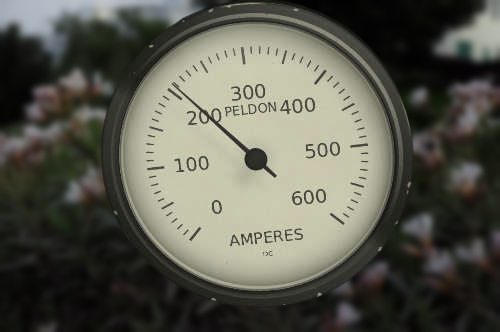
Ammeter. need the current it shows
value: 210 A
